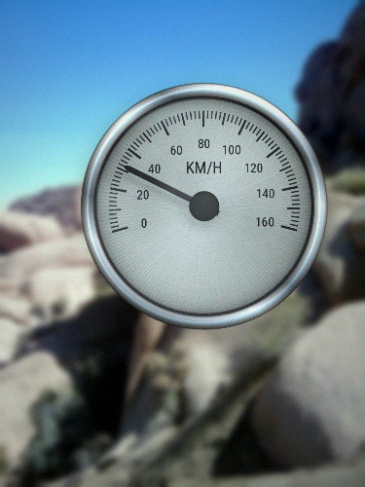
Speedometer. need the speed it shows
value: 32 km/h
